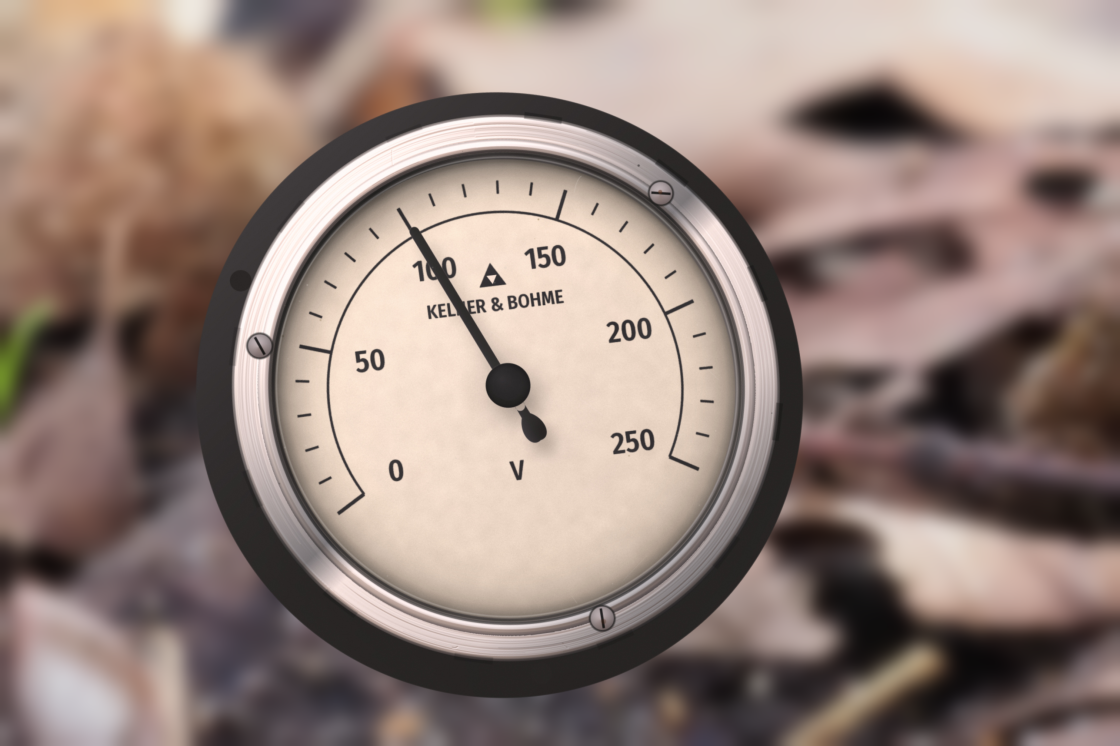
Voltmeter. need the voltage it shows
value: 100 V
